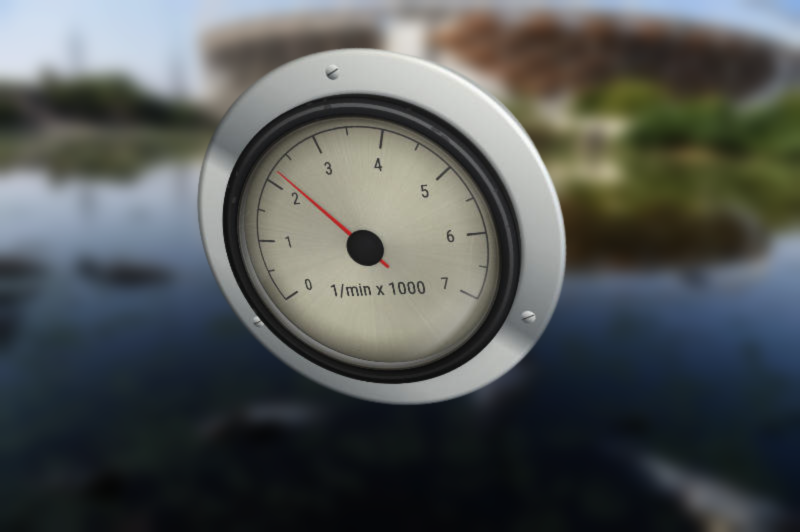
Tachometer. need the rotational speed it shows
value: 2250 rpm
